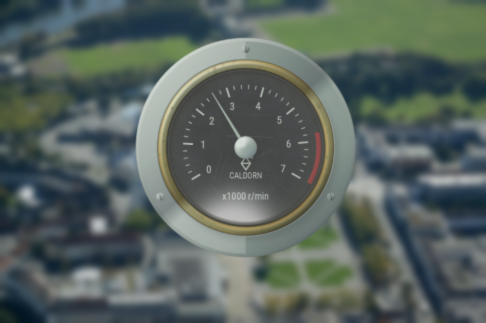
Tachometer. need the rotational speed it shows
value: 2600 rpm
